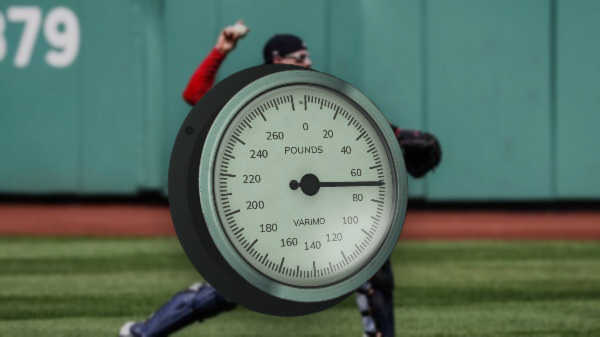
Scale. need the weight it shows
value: 70 lb
